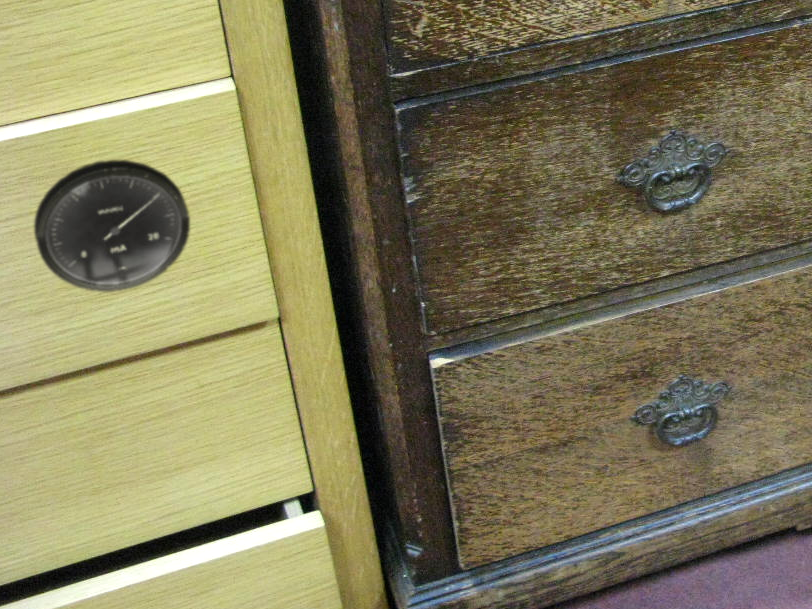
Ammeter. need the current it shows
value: 15 mA
